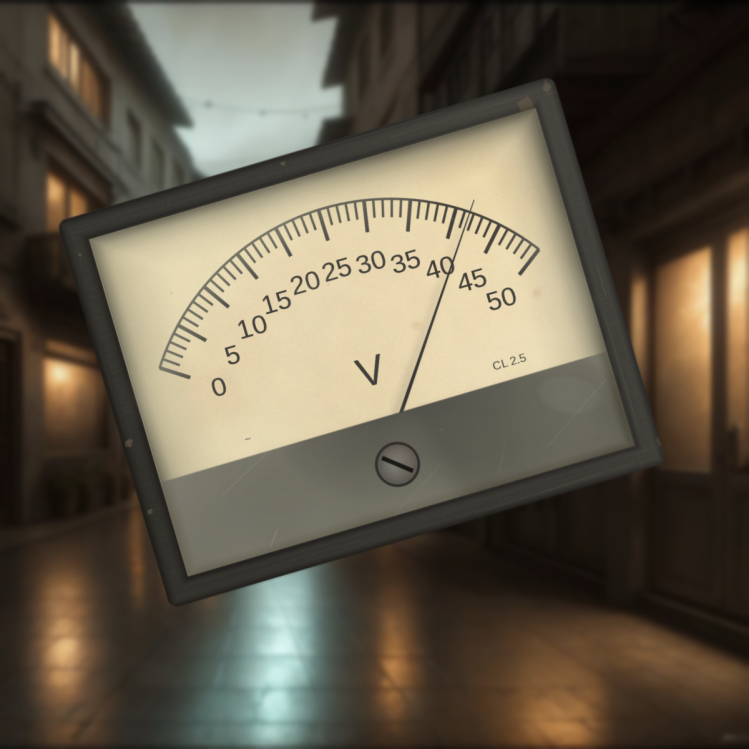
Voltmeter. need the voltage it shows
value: 41.5 V
